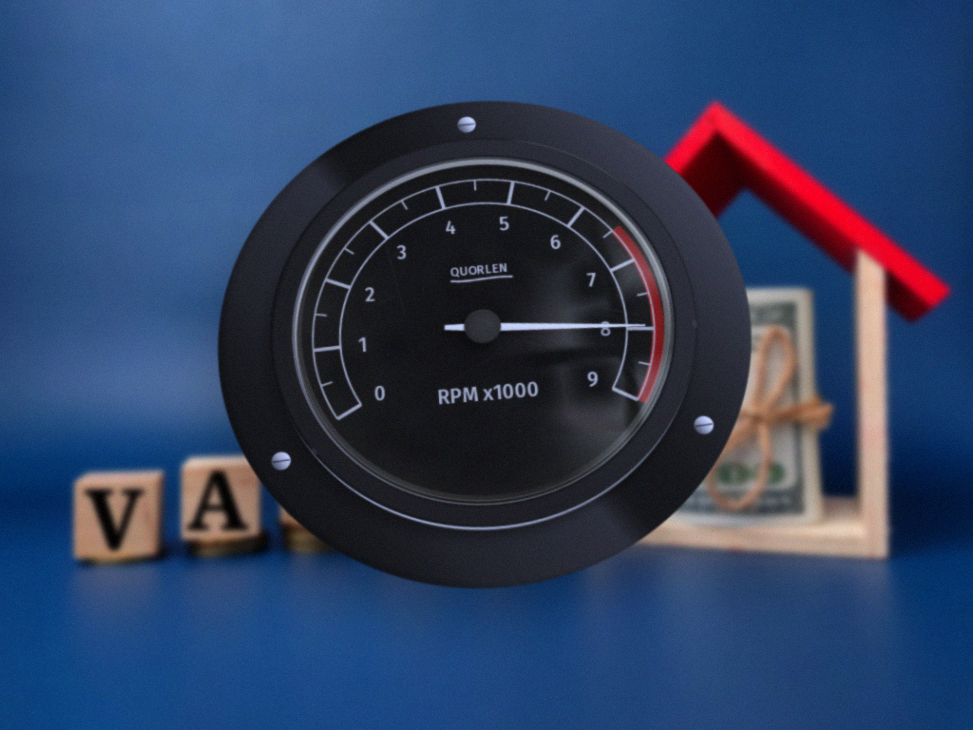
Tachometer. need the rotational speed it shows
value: 8000 rpm
